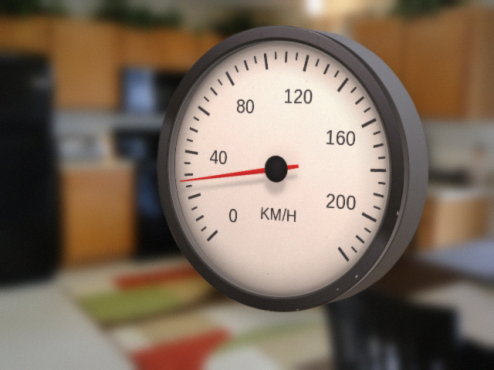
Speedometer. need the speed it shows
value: 27.5 km/h
